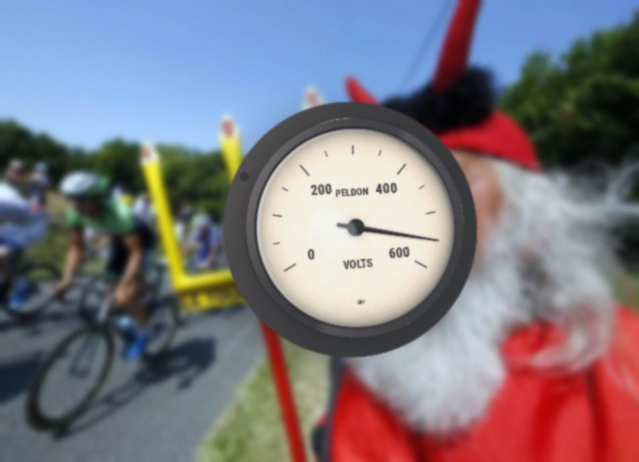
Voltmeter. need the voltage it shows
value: 550 V
